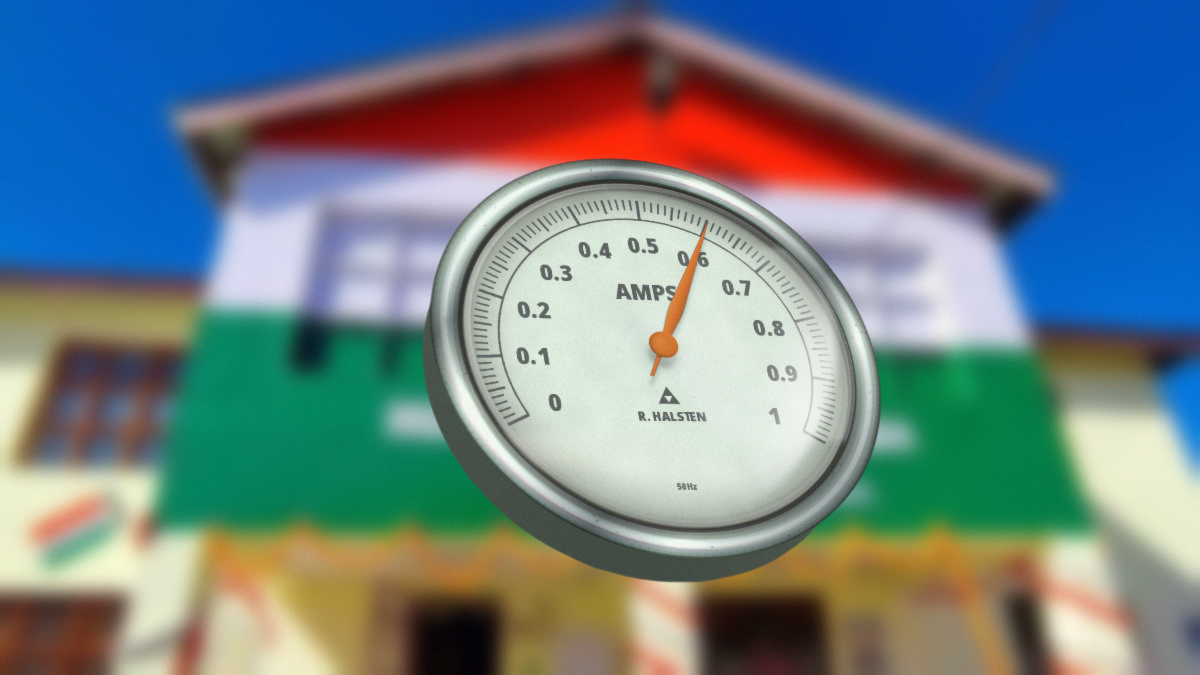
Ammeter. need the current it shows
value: 0.6 A
